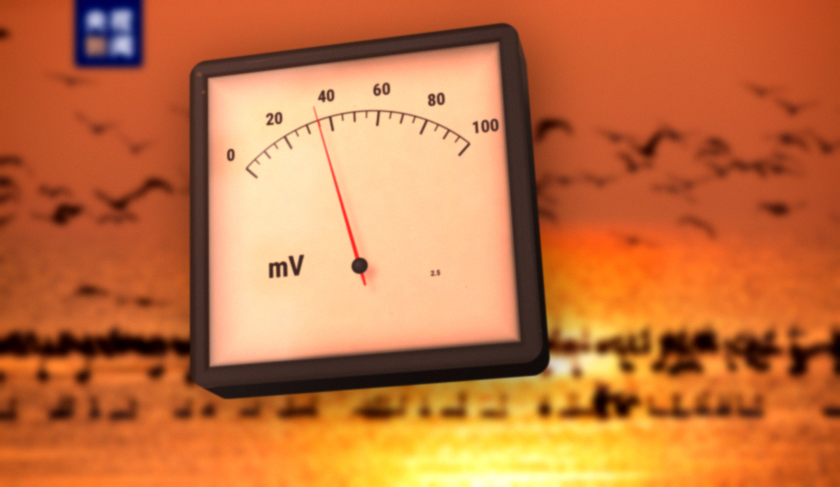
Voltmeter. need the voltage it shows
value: 35 mV
